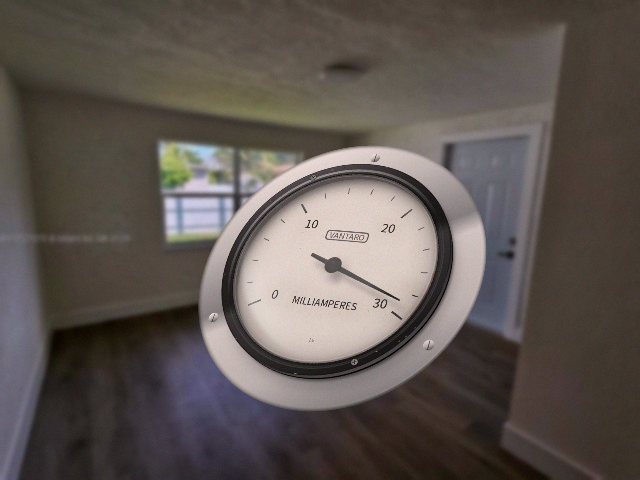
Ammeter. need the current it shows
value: 29 mA
